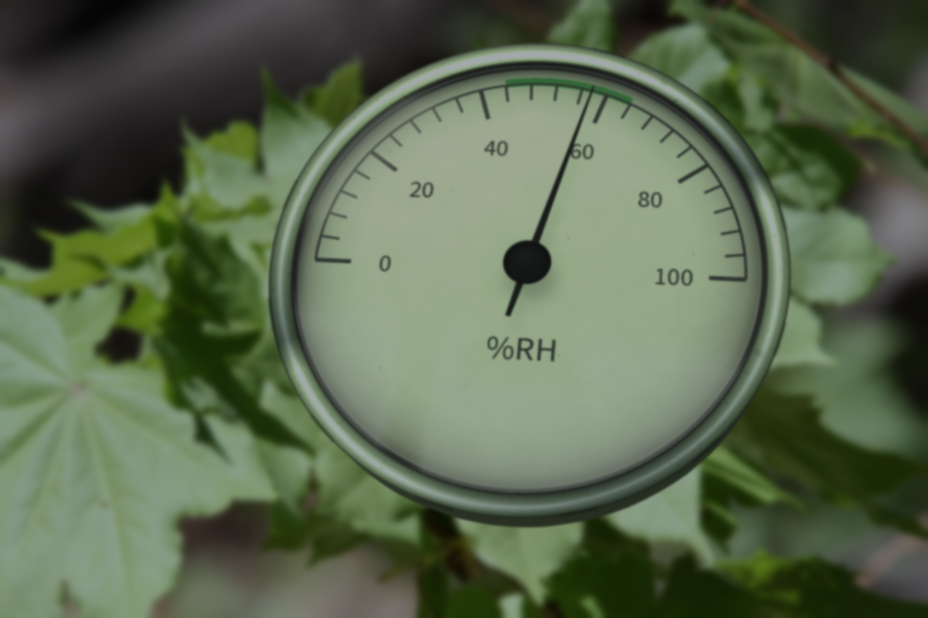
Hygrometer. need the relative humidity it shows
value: 58 %
